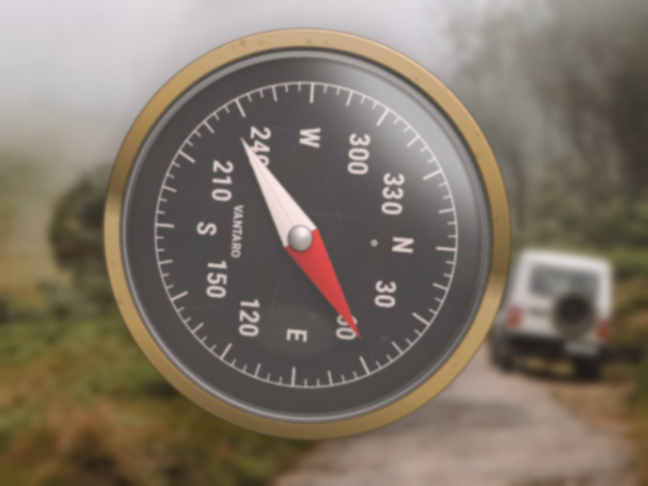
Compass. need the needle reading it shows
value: 55 °
